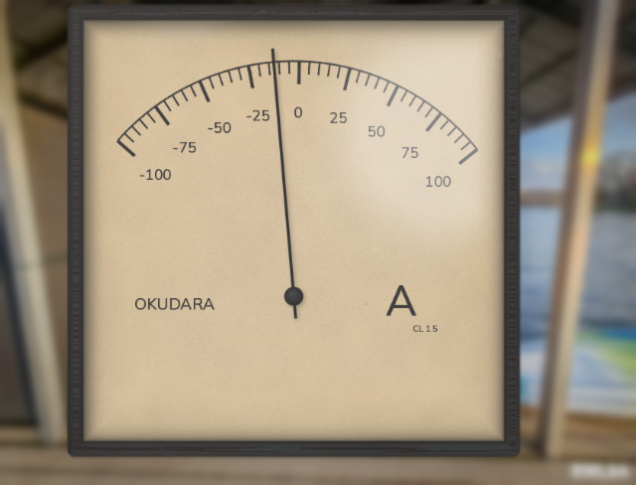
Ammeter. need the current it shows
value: -12.5 A
